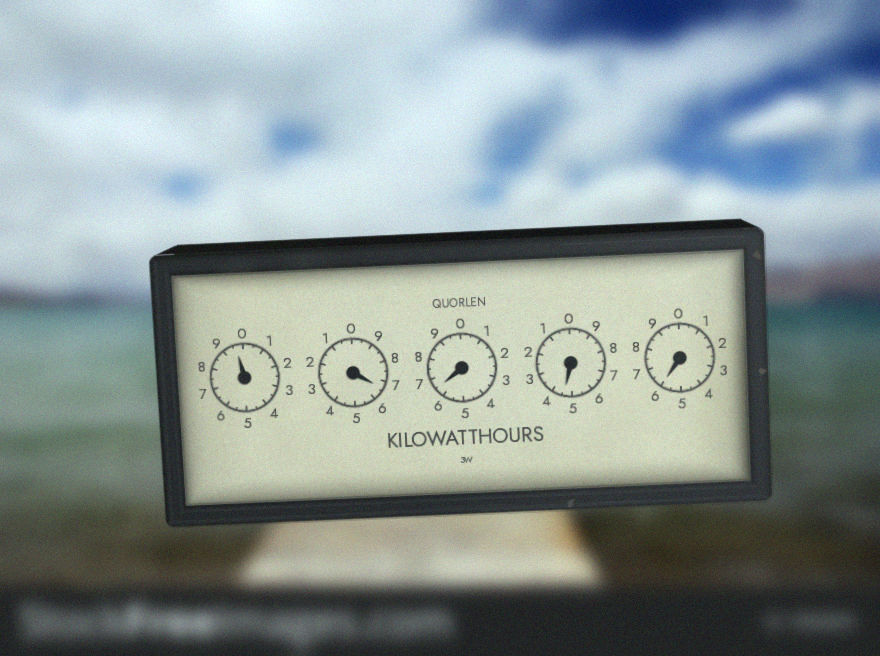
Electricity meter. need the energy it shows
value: 96646 kWh
